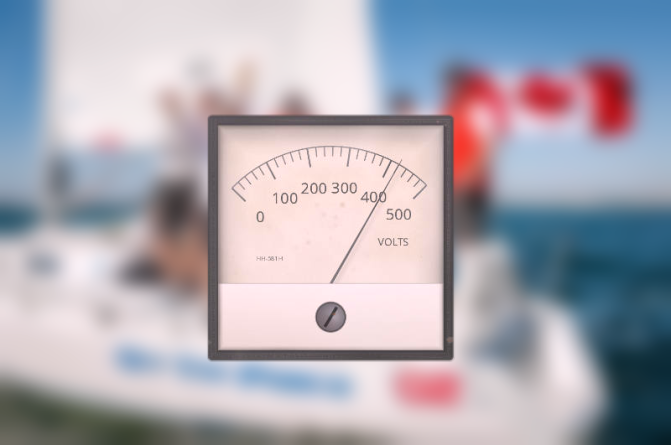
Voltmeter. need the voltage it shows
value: 420 V
